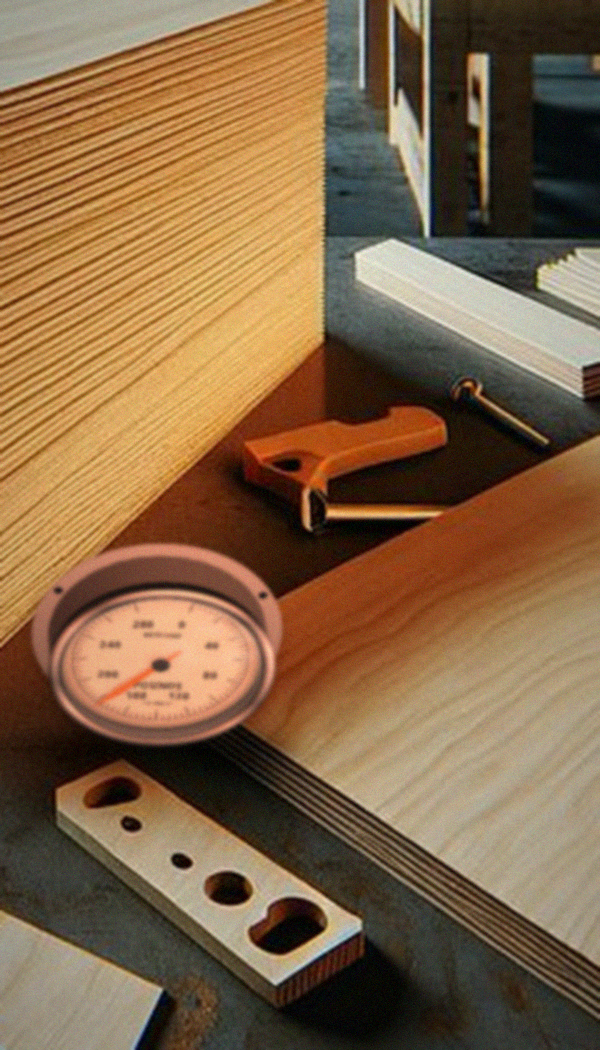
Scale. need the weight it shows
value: 180 lb
